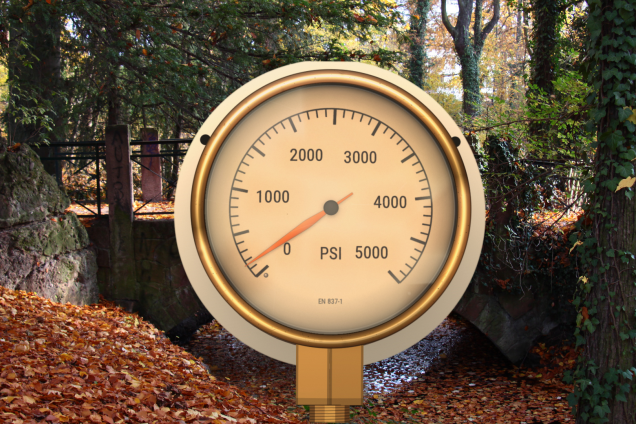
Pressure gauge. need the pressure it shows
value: 150 psi
